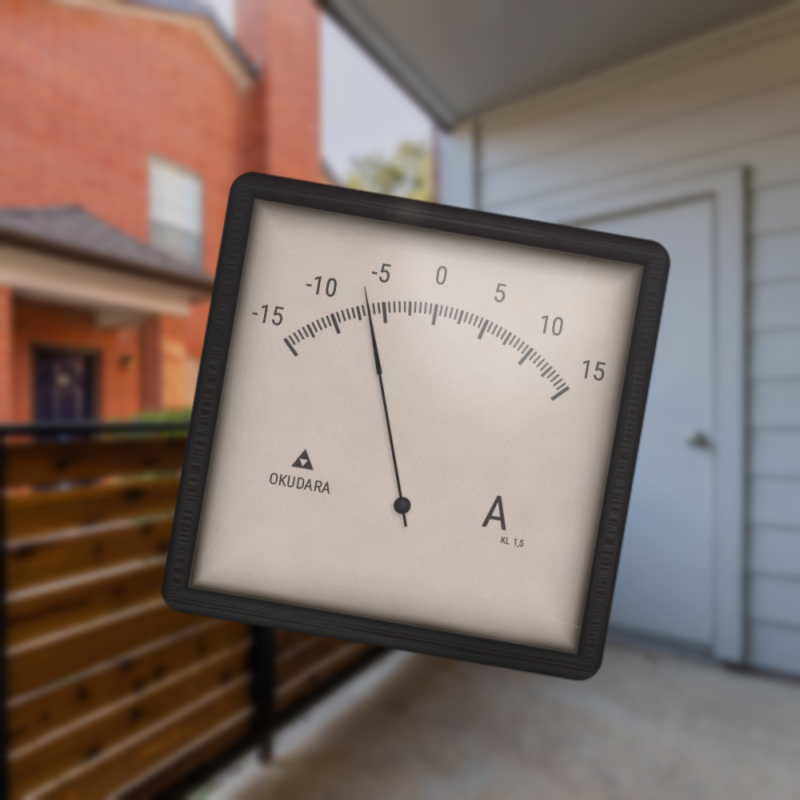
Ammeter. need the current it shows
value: -6.5 A
